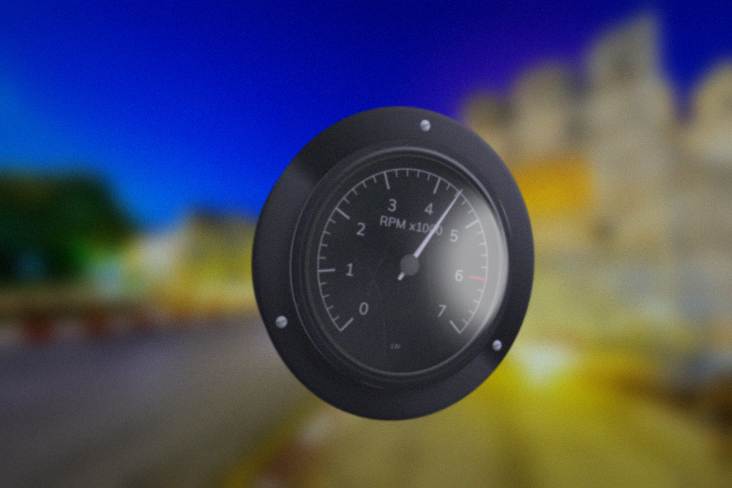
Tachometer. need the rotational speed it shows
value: 4400 rpm
